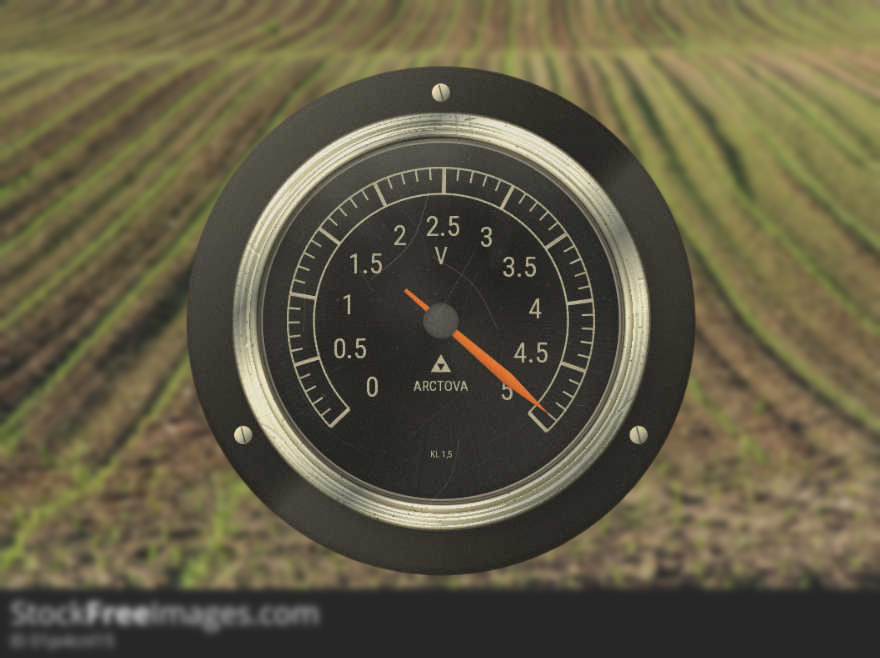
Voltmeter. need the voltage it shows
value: 4.9 V
